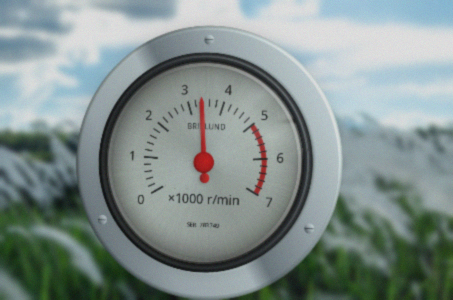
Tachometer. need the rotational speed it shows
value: 3400 rpm
